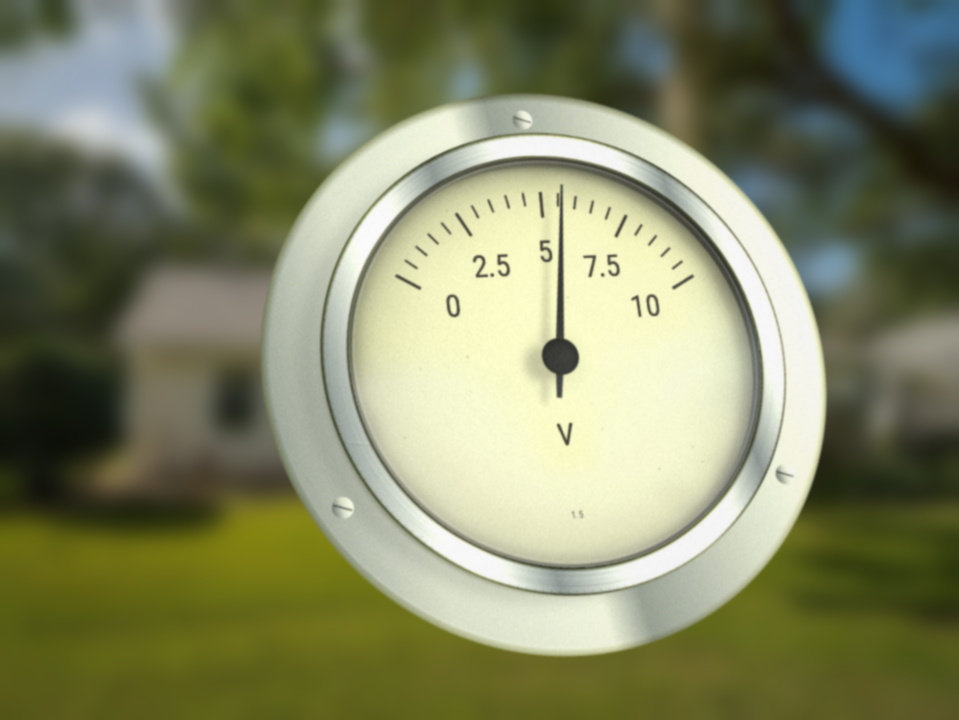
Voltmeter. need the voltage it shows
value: 5.5 V
